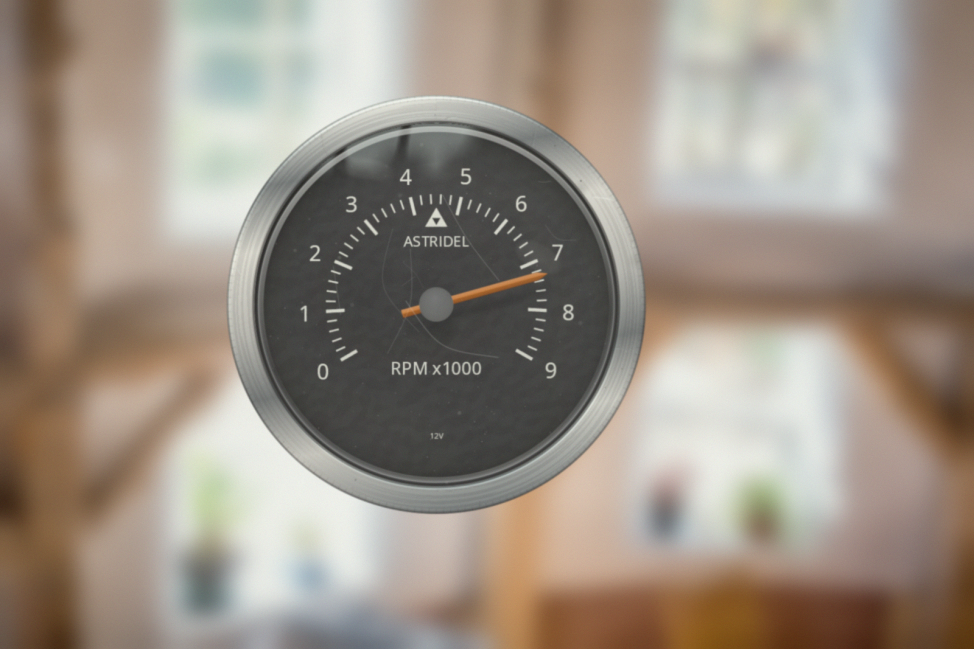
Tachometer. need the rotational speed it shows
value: 7300 rpm
